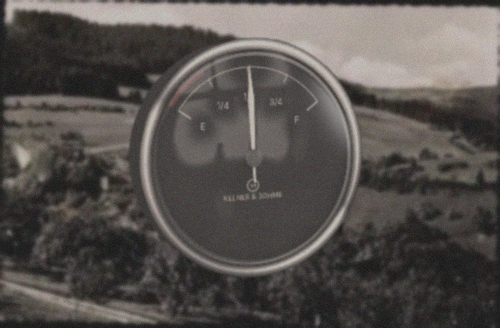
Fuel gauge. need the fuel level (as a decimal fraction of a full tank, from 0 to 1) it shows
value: 0.5
